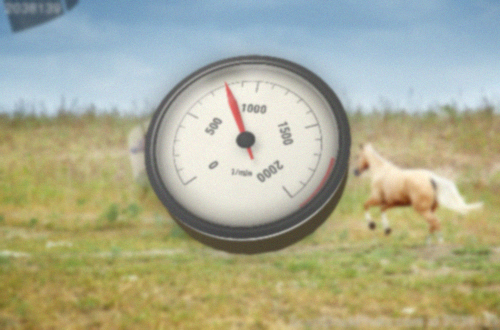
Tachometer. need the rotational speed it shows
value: 800 rpm
